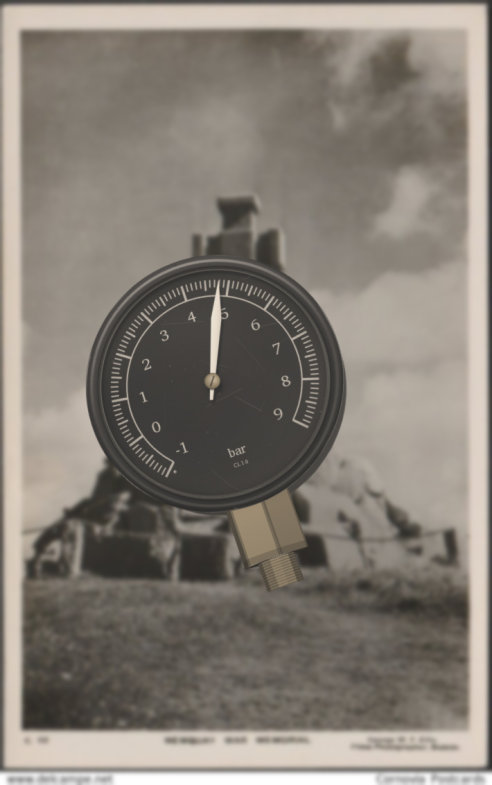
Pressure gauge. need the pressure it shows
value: 4.8 bar
